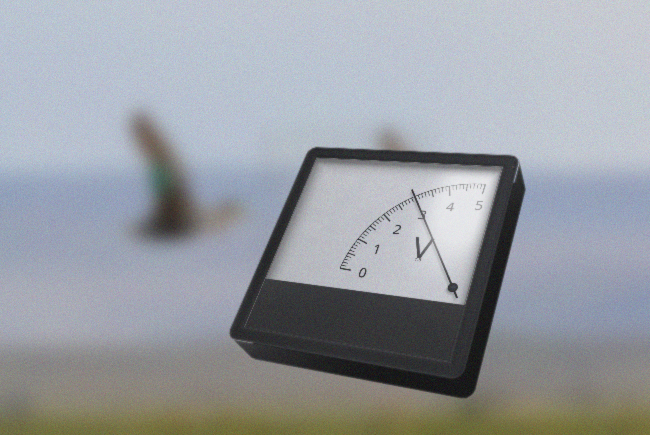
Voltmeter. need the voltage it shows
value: 3 V
